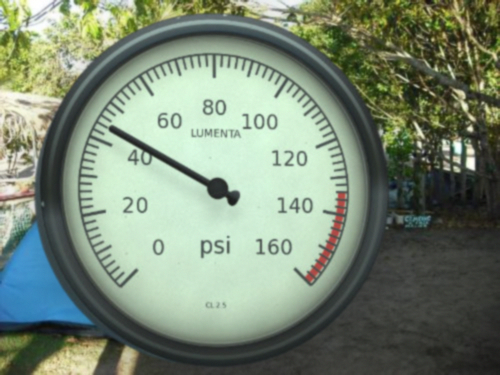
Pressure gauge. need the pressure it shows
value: 44 psi
